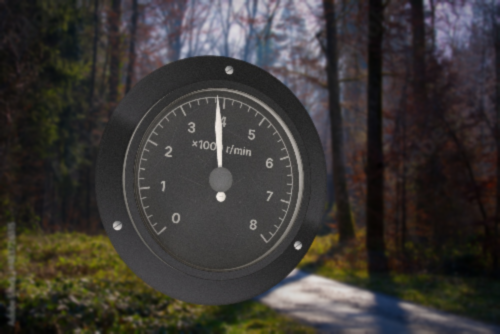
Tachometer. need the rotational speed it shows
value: 3800 rpm
